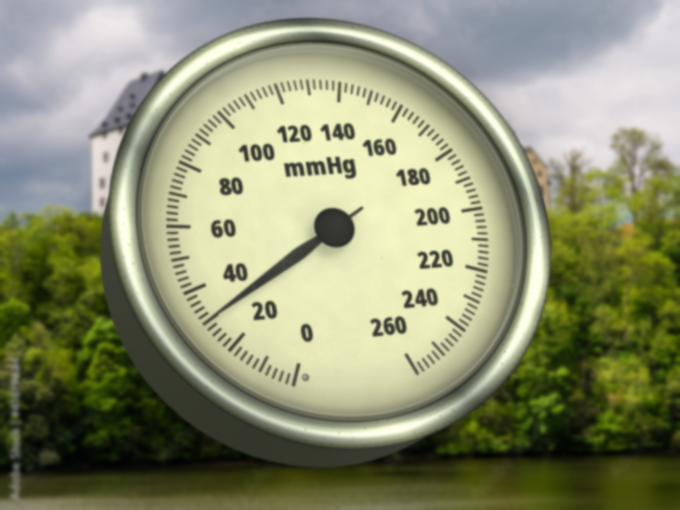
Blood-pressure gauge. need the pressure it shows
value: 30 mmHg
